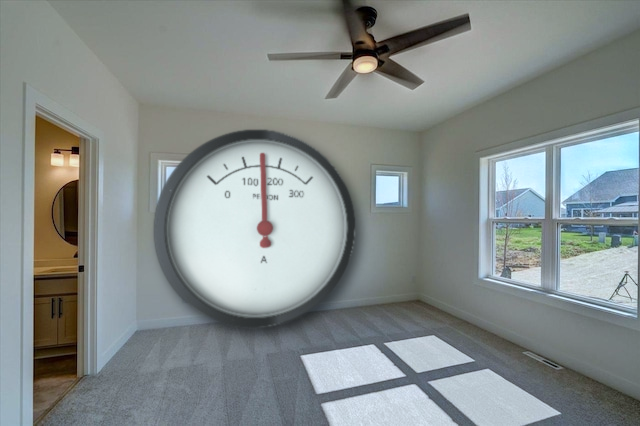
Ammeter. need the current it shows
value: 150 A
